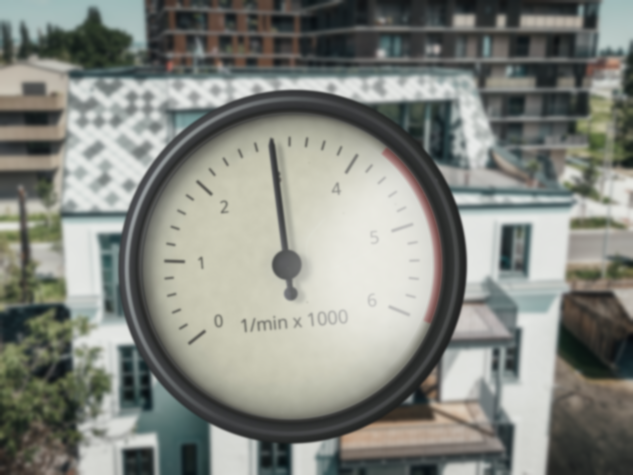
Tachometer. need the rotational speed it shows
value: 3000 rpm
